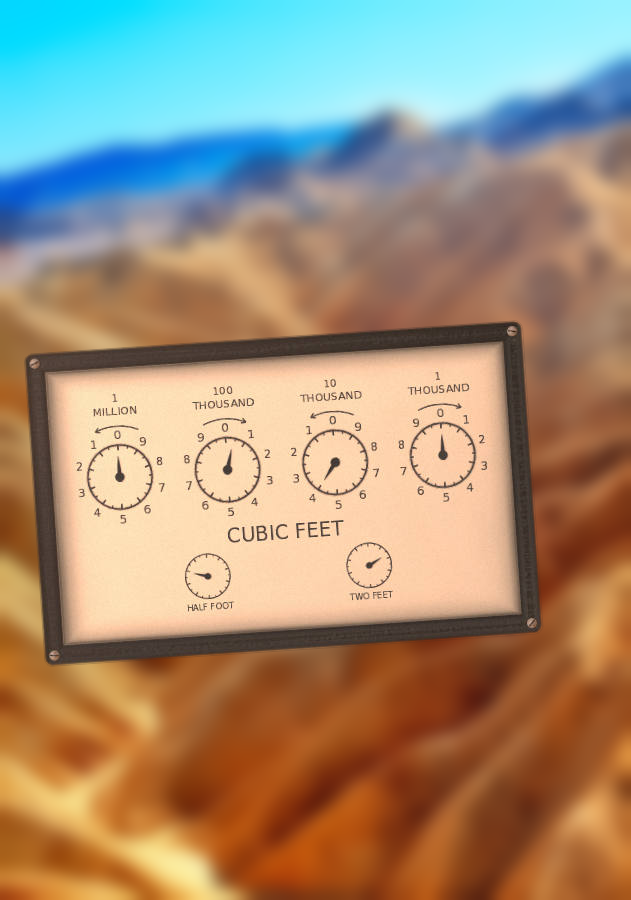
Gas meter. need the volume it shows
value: 4000 ft³
